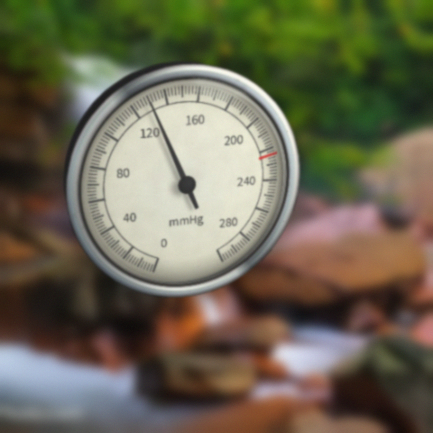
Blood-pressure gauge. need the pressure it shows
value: 130 mmHg
